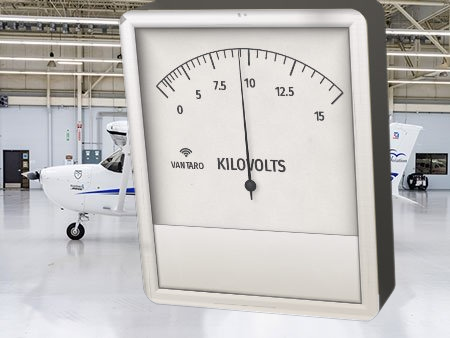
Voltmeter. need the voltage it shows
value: 9.5 kV
